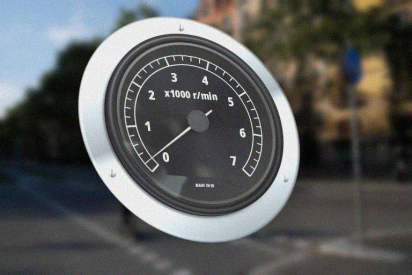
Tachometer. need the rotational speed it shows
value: 200 rpm
